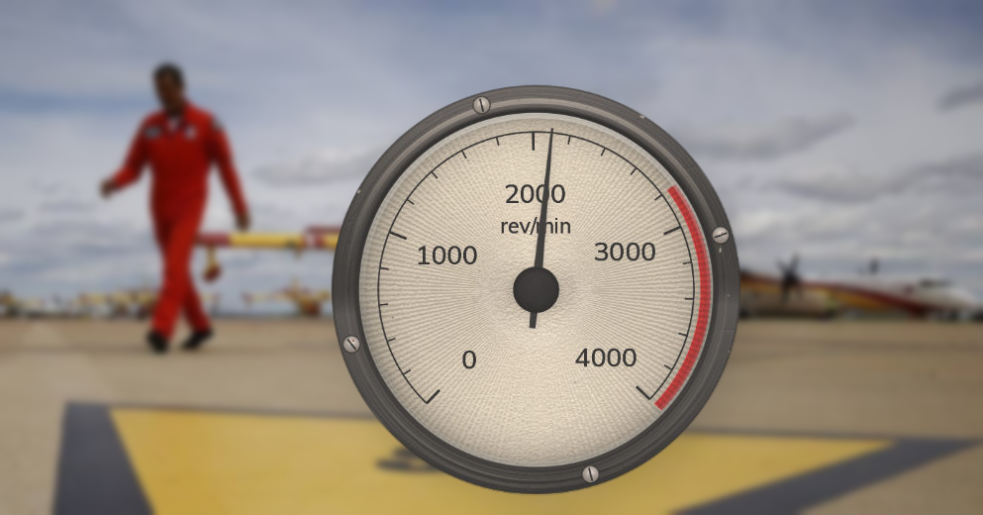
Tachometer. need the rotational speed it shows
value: 2100 rpm
